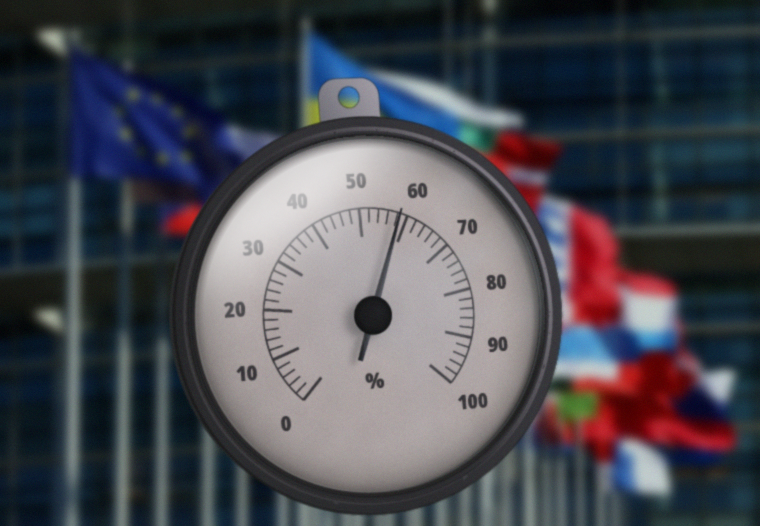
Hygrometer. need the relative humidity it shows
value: 58 %
